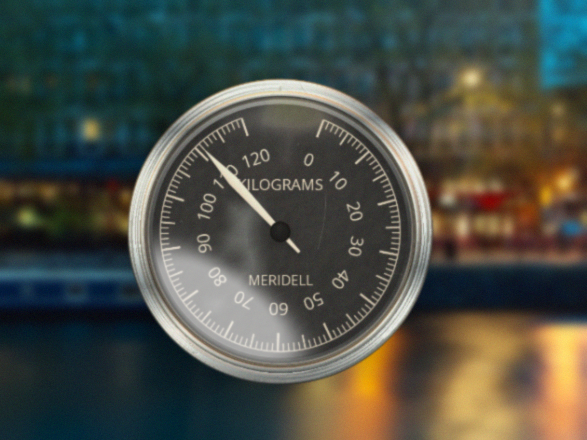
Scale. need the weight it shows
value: 111 kg
